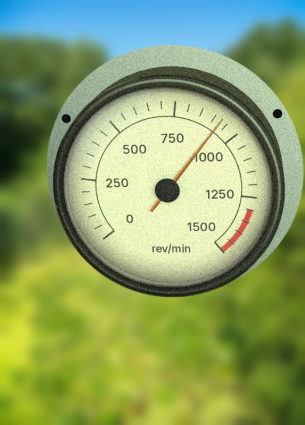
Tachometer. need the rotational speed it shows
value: 925 rpm
